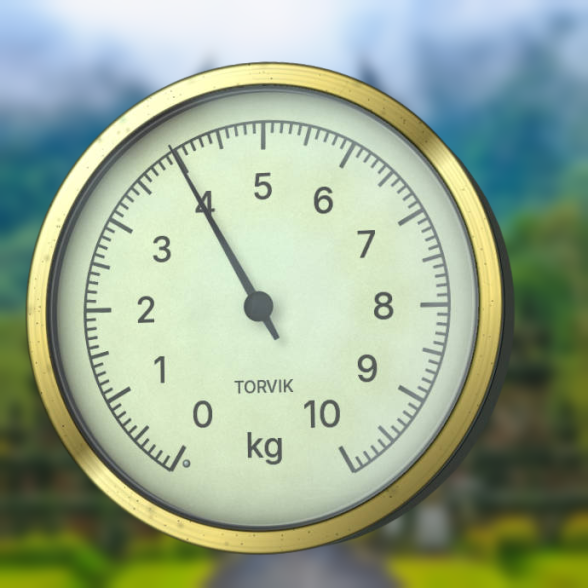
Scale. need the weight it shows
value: 4 kg
